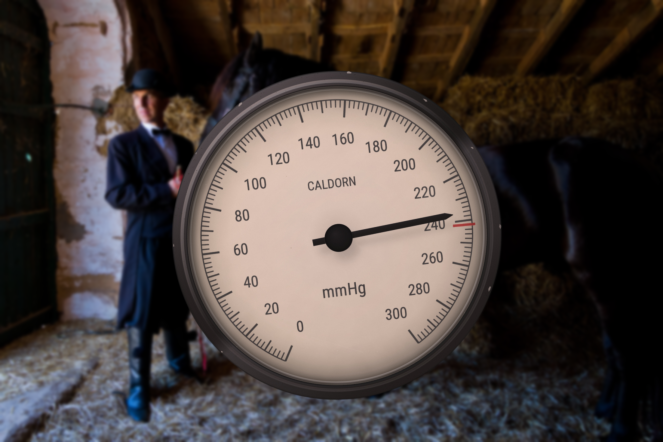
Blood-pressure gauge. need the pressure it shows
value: 236 mmHg
